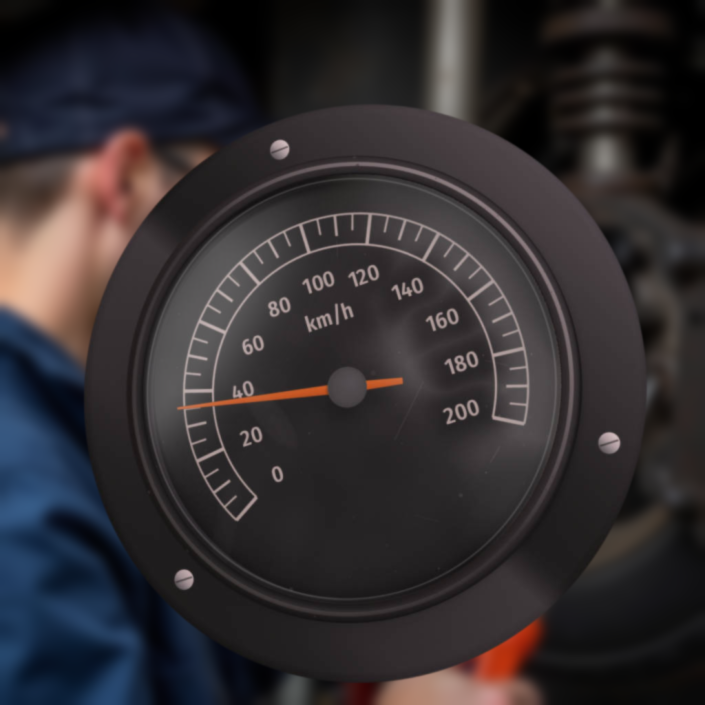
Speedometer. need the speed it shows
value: 35 km/h
